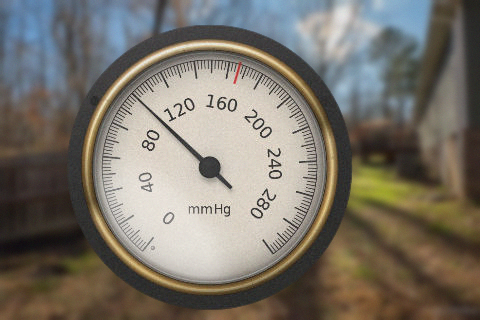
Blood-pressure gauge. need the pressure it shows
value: 100 mmHg
